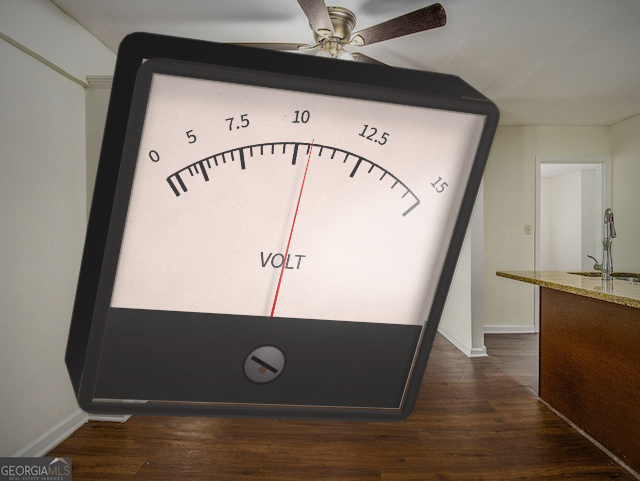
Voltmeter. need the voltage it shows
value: 10.5 V
